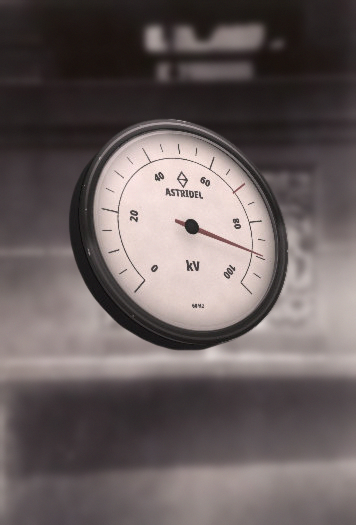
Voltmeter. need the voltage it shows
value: 90 kV
